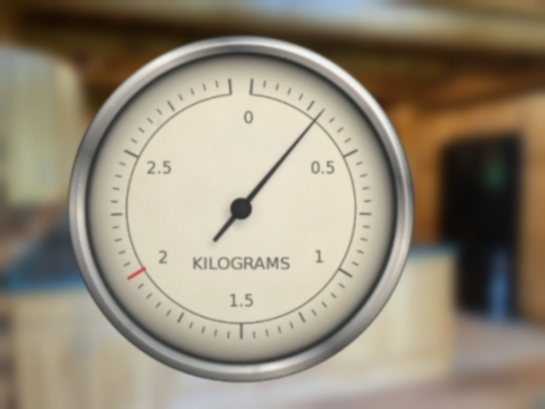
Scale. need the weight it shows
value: 0.3 kg
